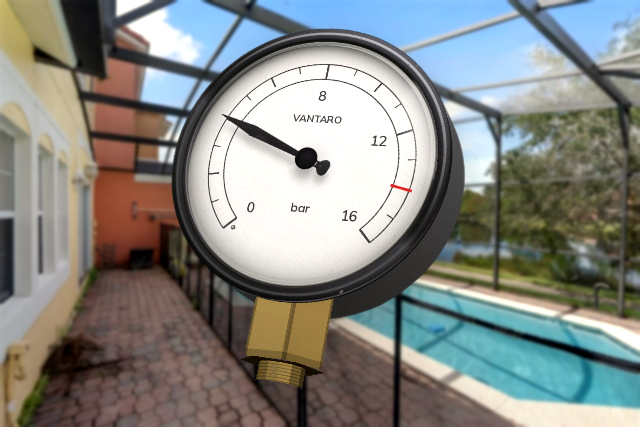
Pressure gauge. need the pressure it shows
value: 4 bar
